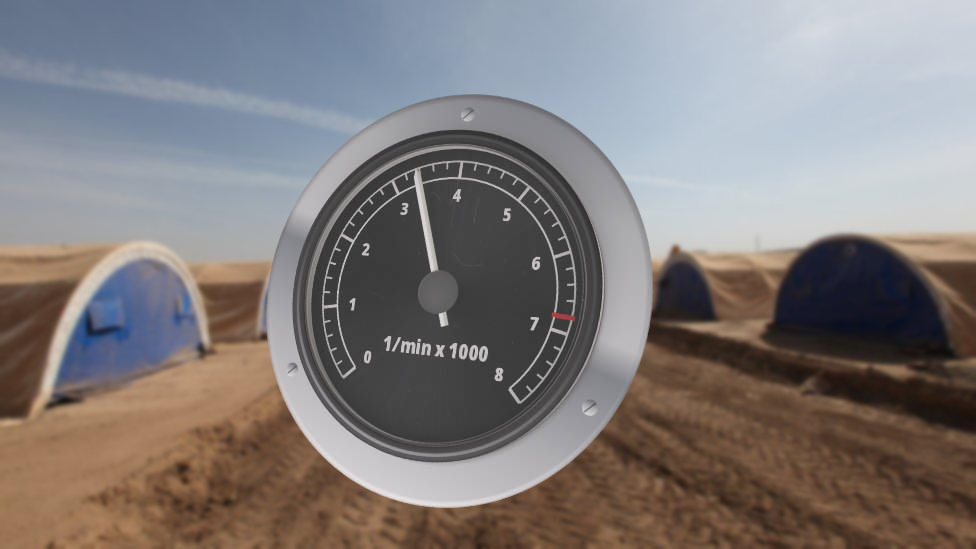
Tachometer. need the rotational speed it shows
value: 3400 rpm
